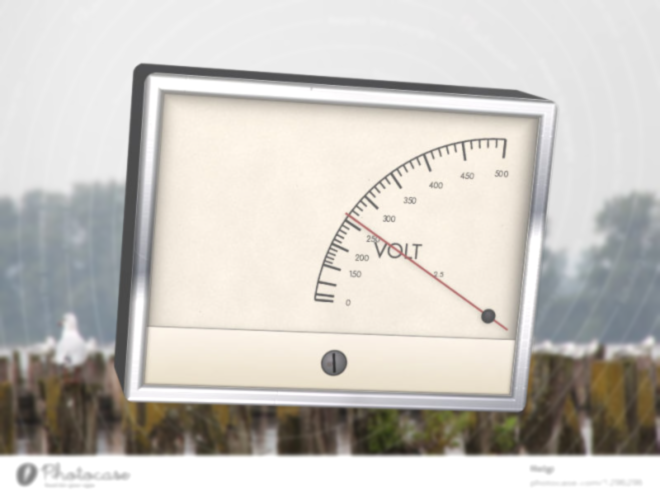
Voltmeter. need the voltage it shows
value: 260 V
